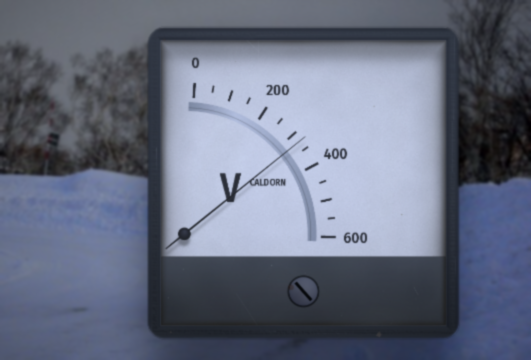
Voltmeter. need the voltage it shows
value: 325 V
